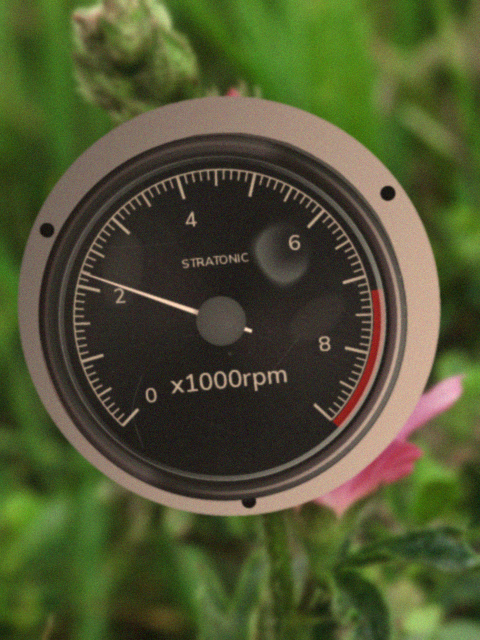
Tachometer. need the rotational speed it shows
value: 2200 rpm
